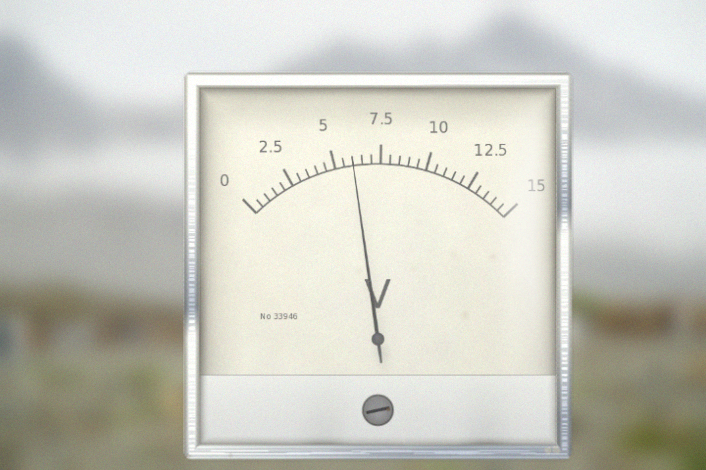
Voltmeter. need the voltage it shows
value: 6 V
